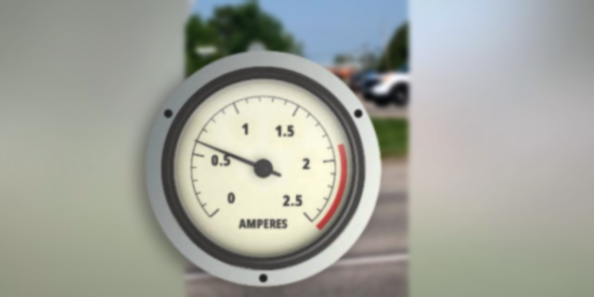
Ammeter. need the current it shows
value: 0.6 A
